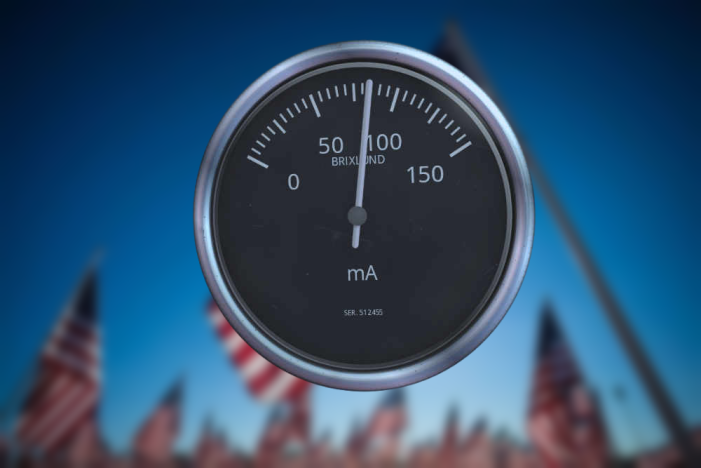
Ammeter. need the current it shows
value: 85 mA
